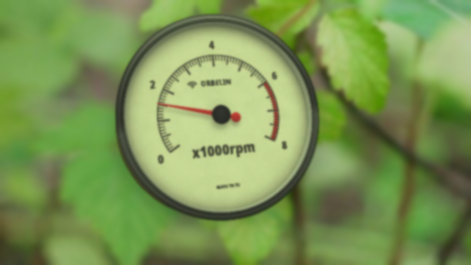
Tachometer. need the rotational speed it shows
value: 1500 rpm
